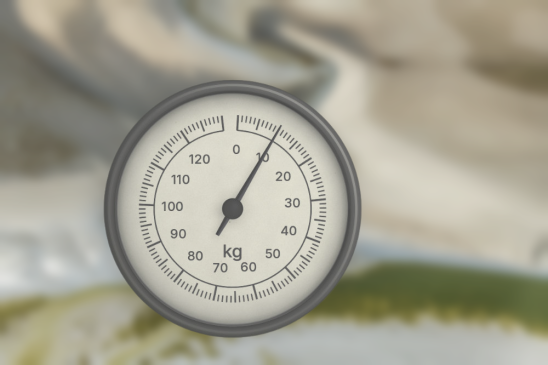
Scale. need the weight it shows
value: 10 kg
